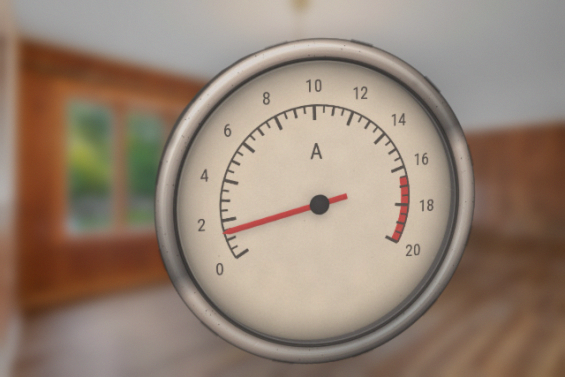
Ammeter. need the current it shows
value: 1.5 A
